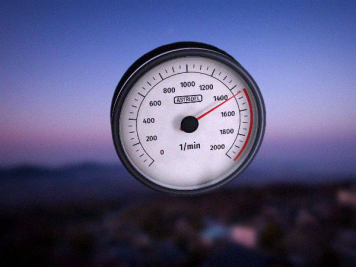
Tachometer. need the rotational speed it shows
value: 1450 rpm
